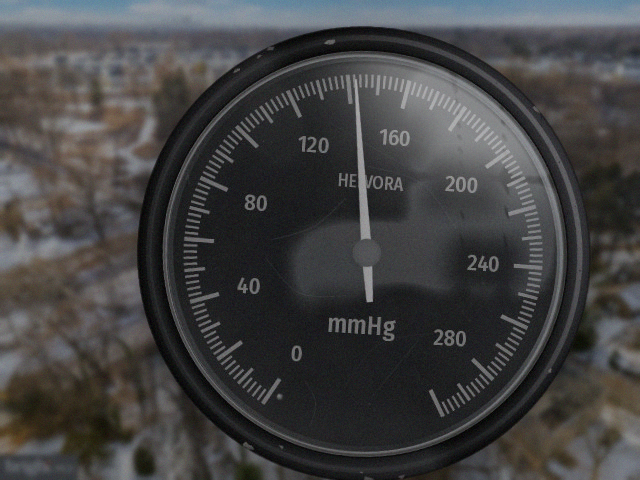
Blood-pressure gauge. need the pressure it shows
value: 142 mmHg
